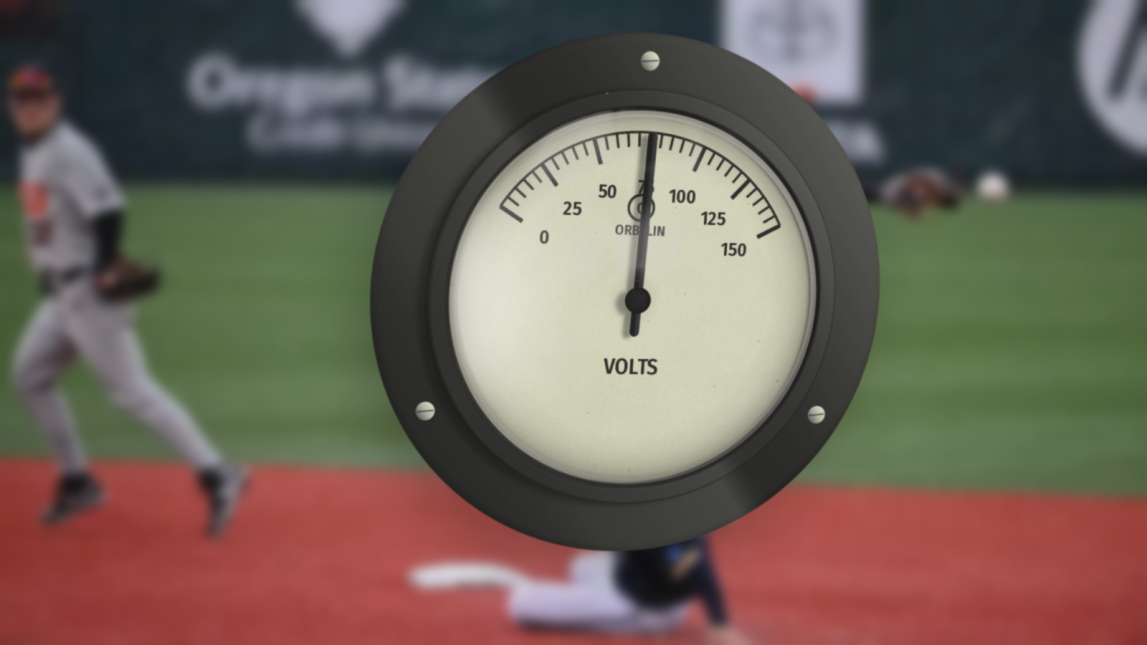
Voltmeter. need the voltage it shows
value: 75 V
